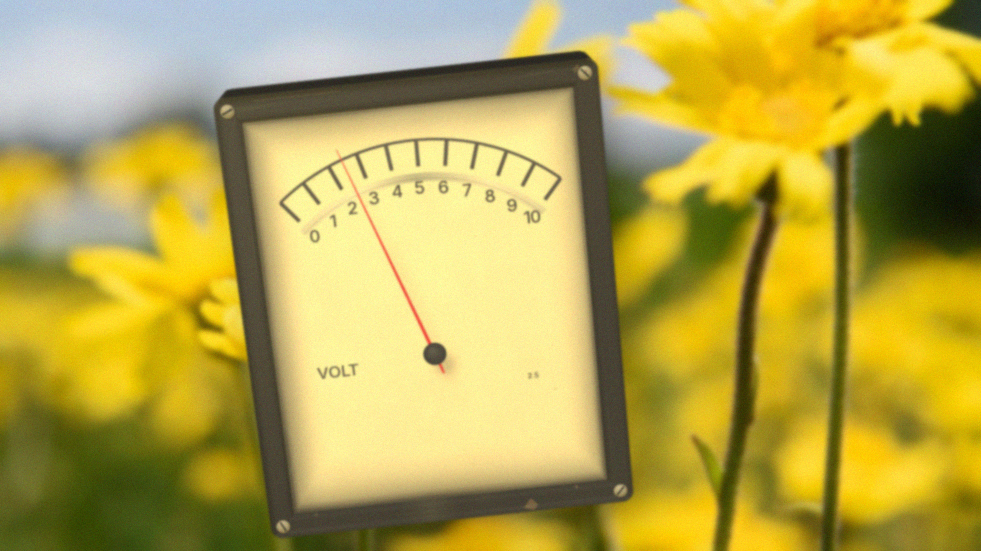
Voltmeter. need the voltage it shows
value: 2.5 V
